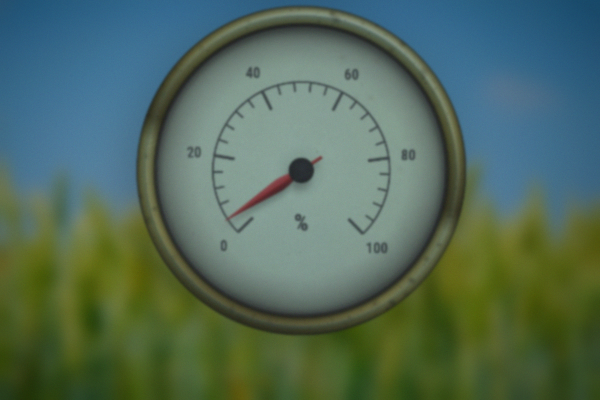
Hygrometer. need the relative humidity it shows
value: 4 %
